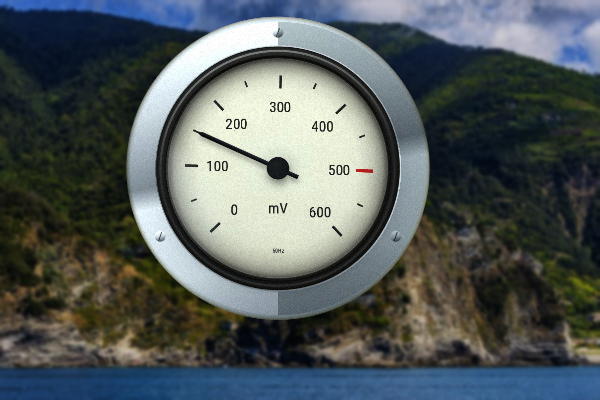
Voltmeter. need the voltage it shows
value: 150 mV
